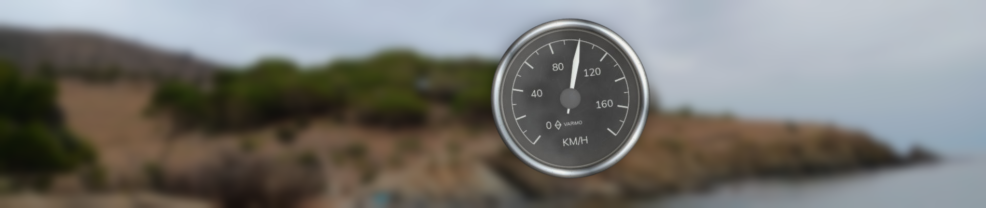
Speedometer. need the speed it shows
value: 100 km/h
